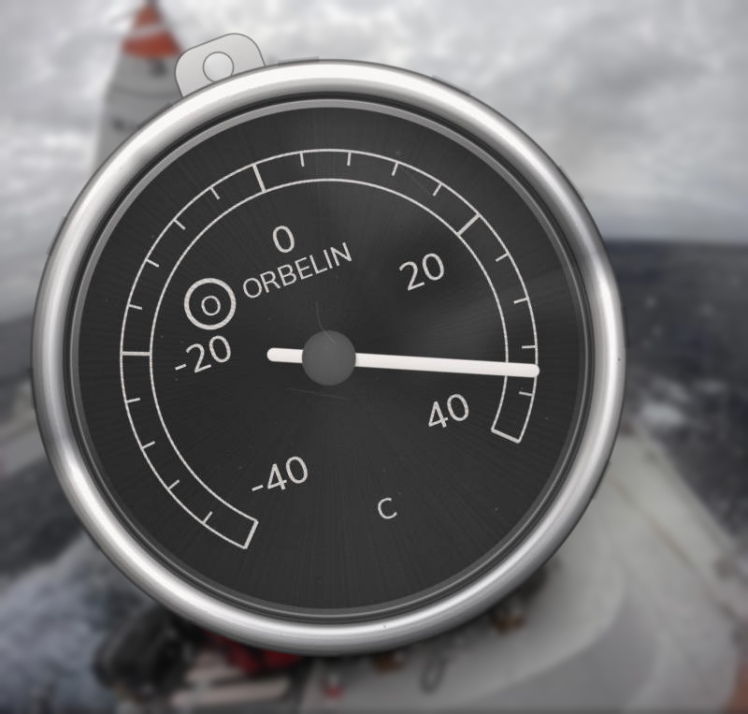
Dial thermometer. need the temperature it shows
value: 34 °C
